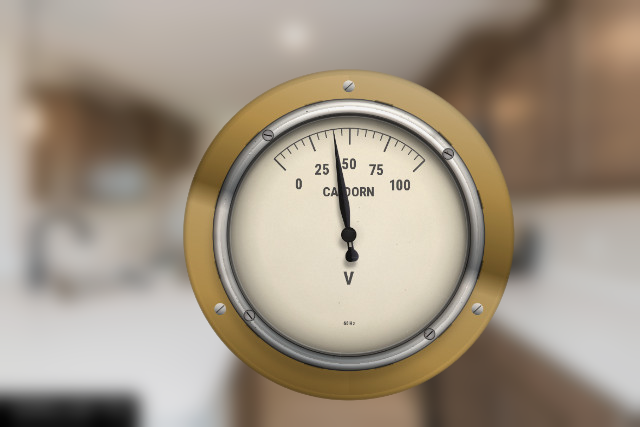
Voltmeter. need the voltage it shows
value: 40 V
